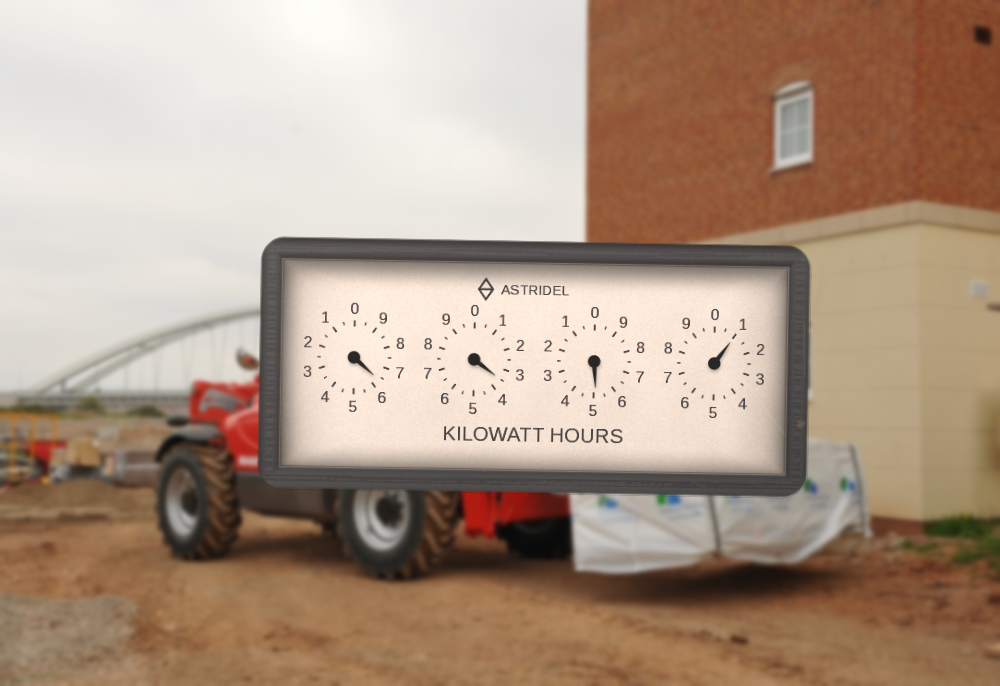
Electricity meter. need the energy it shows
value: 6351 kWh
